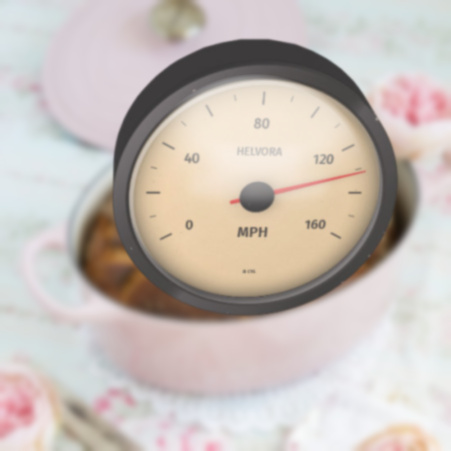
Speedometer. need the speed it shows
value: 130 mph
